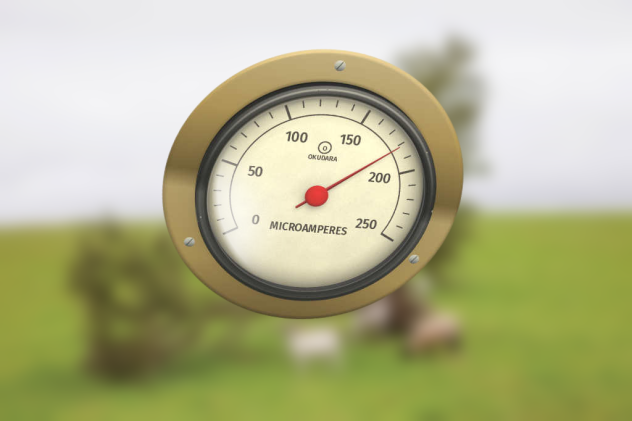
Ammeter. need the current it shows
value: 180 µA
